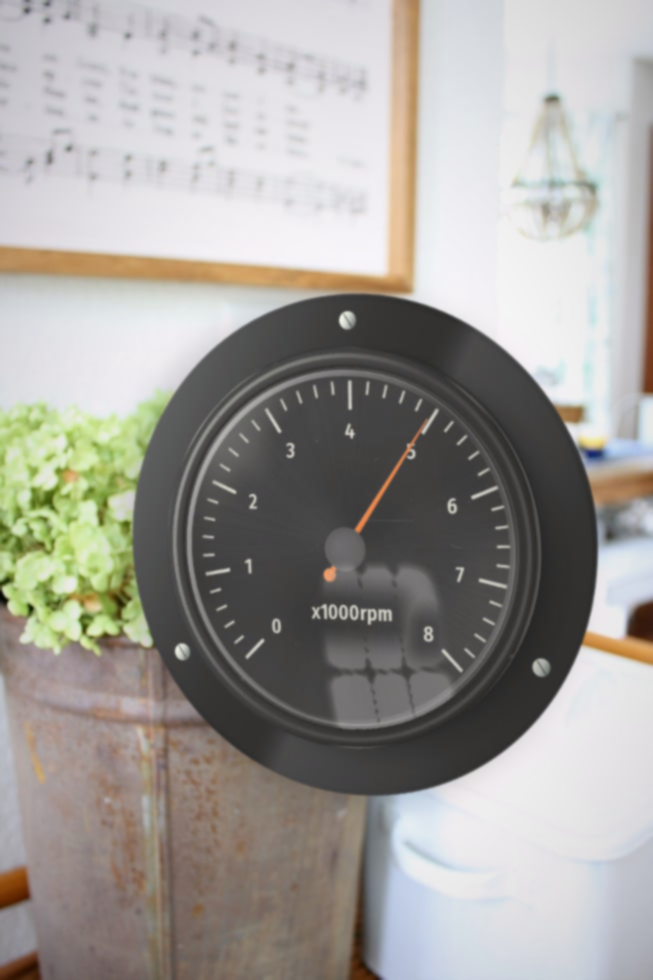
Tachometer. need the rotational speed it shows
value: 5000 rpm
